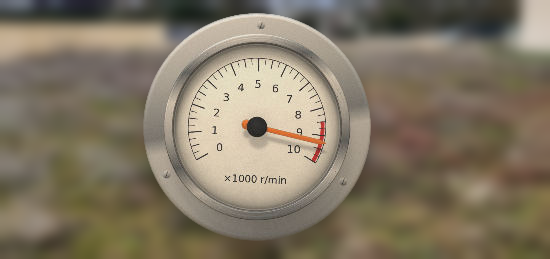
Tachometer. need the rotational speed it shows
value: 9250 rpm
